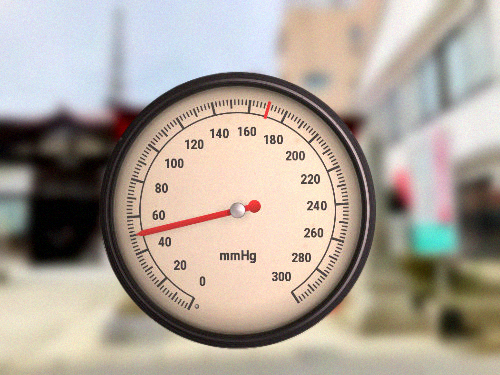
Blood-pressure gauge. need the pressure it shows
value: 50 mmHg
